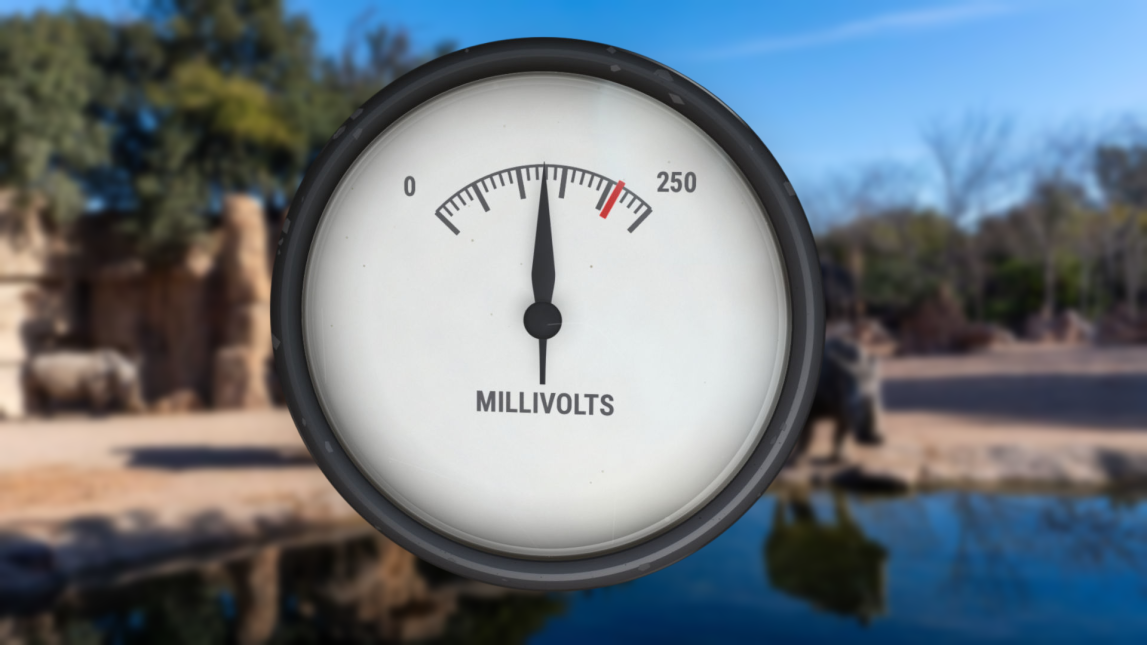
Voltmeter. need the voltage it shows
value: 130 mV
